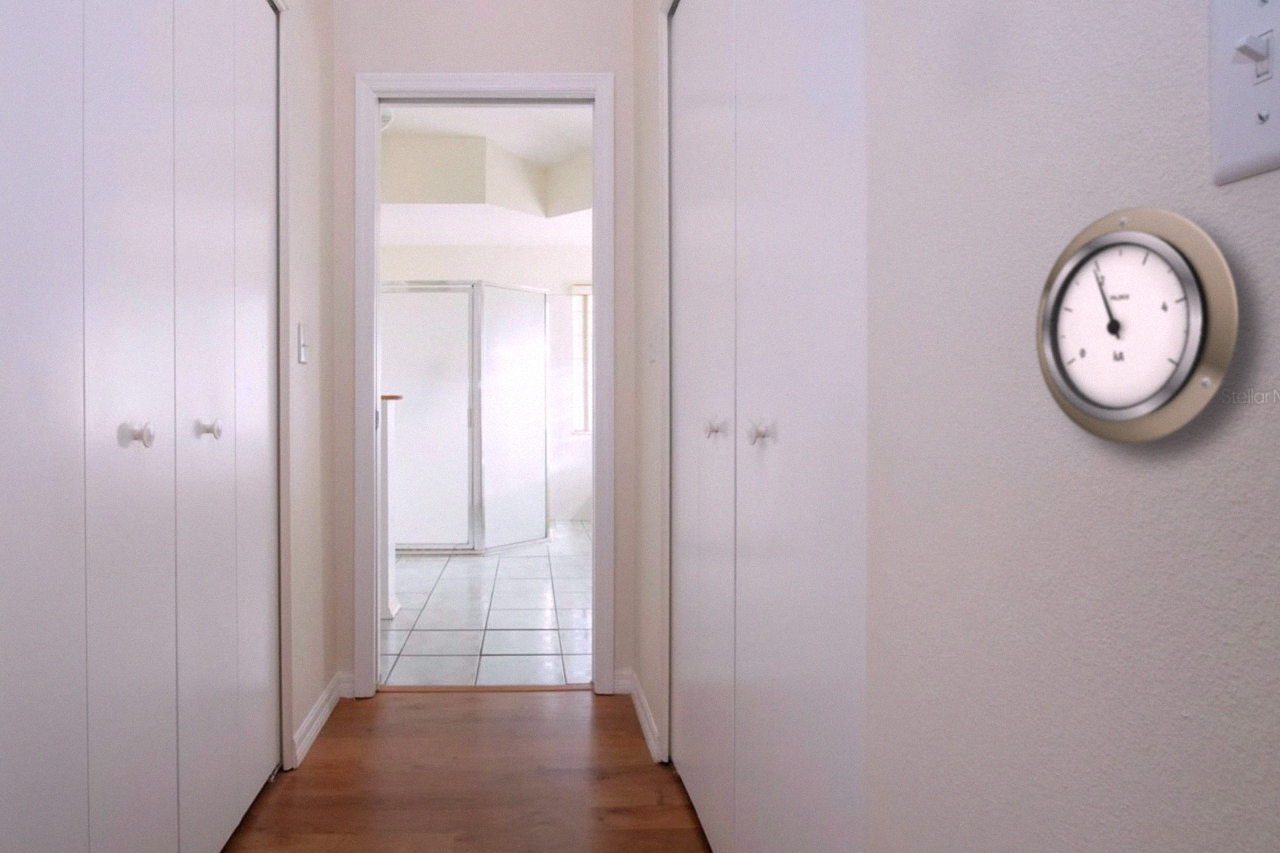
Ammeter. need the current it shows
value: 2 kA
